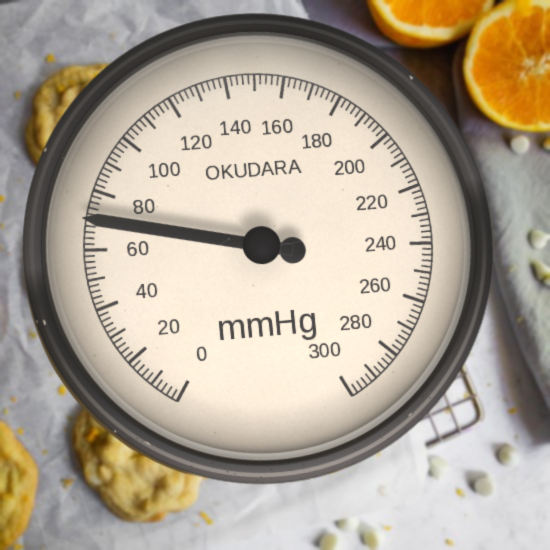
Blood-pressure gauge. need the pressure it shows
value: 70 mmHg
